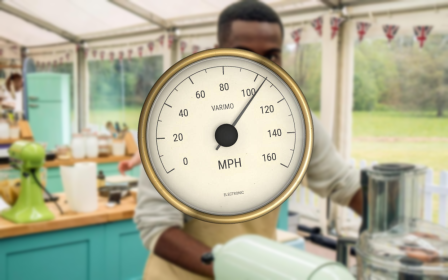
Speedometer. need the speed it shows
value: 105 mph
